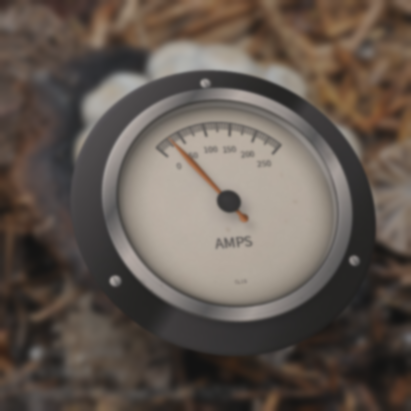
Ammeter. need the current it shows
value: 25 A
